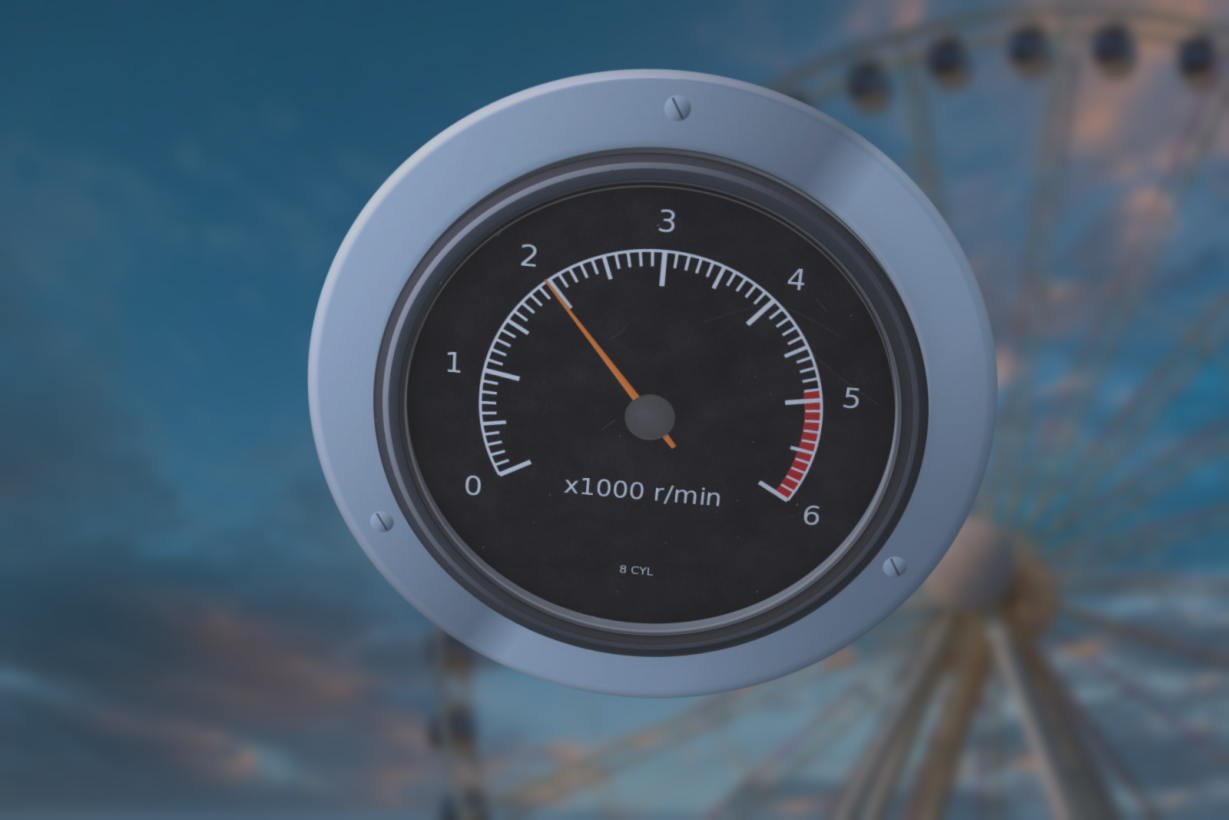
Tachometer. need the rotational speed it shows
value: 2000 rpm
